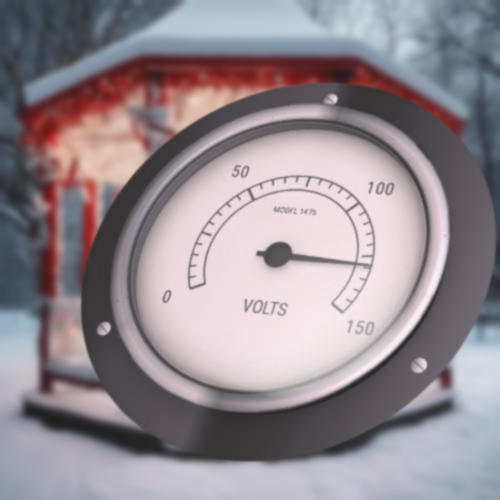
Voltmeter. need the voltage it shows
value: 130 V
